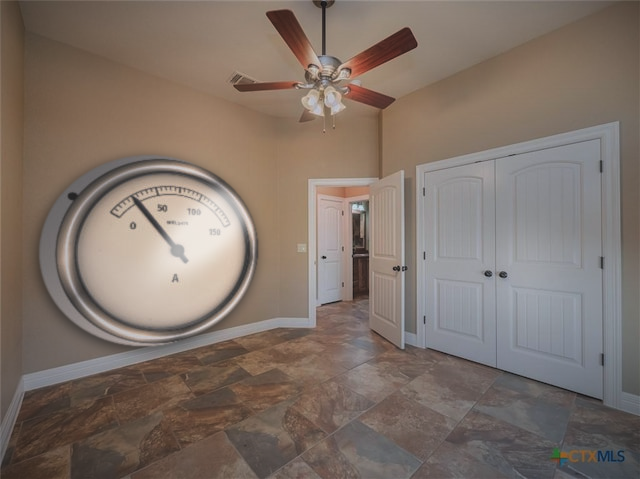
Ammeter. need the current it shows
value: 25 A
